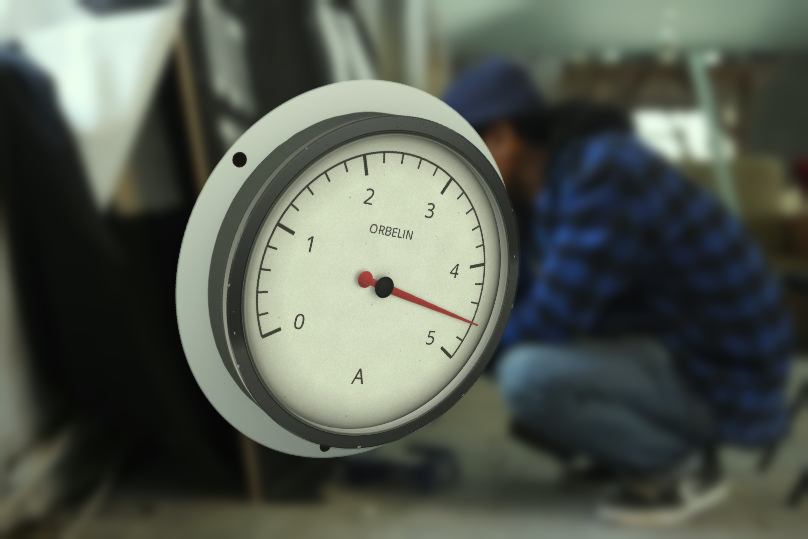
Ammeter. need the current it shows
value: 4.6 A
